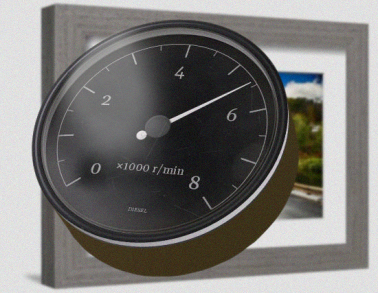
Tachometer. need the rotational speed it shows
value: 5500 rpm
